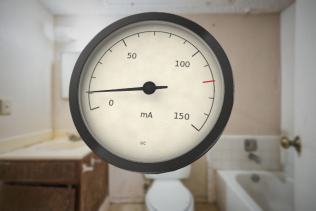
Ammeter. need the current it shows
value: 10 mA
